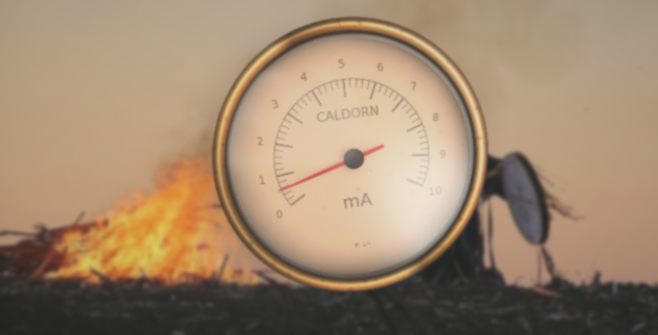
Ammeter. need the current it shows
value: 0.6 mA
